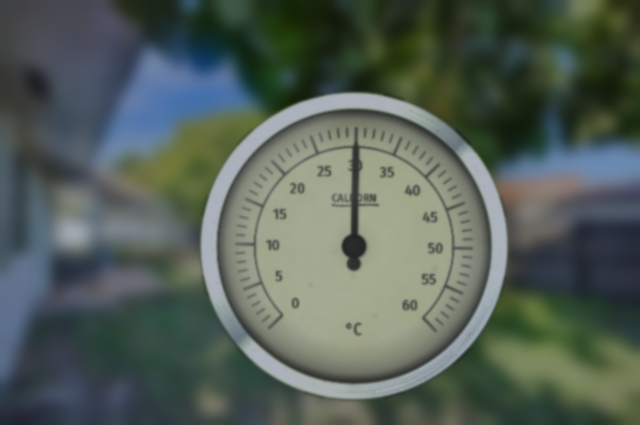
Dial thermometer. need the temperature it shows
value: 30 °C
